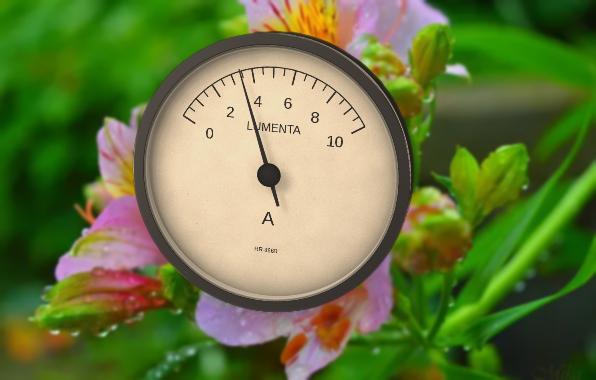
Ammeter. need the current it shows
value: 3.5 A
